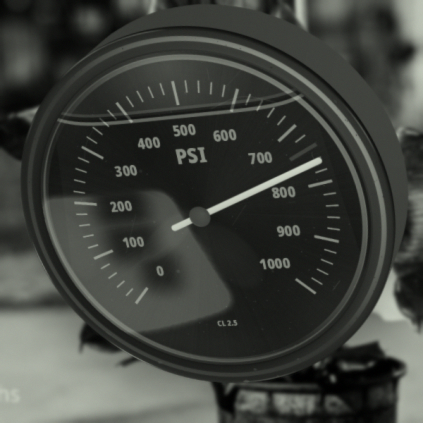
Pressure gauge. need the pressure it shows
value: 760 psi
